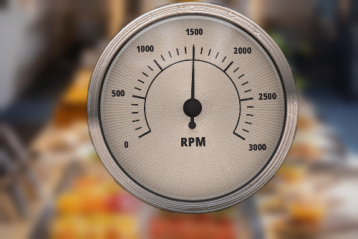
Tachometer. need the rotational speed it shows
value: 1500 rpm
